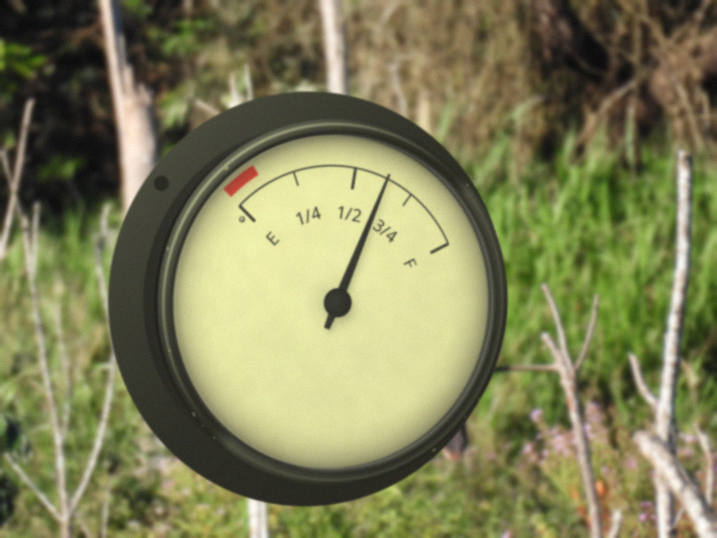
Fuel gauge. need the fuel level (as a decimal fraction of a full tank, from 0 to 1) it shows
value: 0.625
